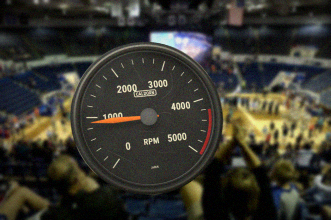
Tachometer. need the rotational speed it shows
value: 900 rpm
